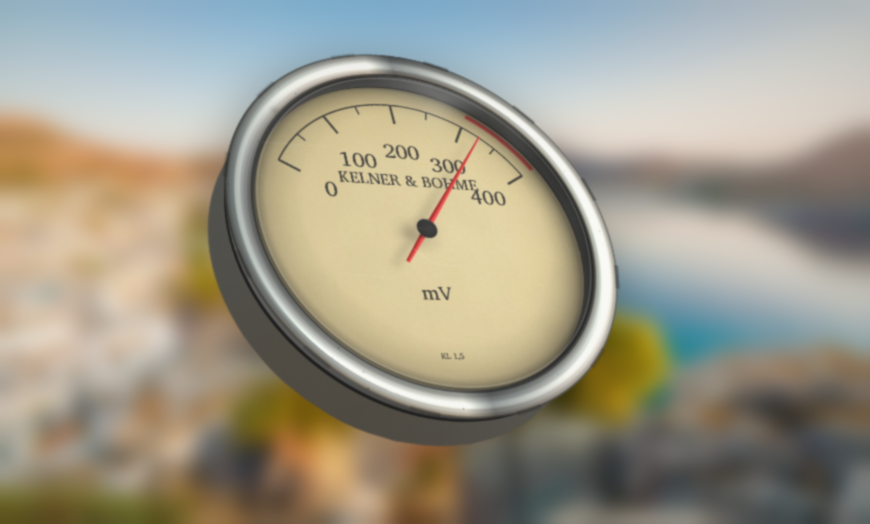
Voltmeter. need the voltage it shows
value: 325 mV
